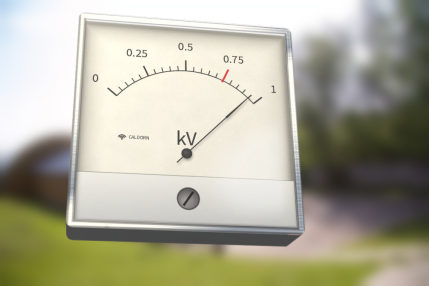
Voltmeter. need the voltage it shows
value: 0.95 kV
